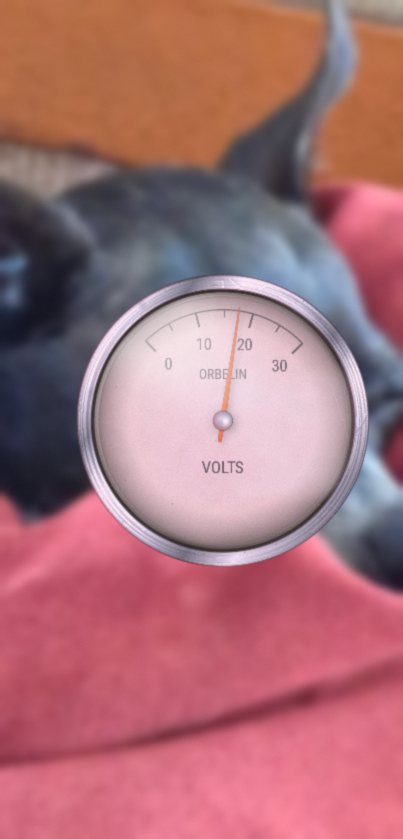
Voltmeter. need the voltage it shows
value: 17.5 V
